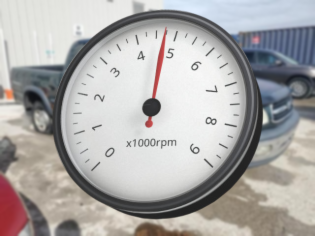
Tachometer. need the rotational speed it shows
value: 4750 rpm
